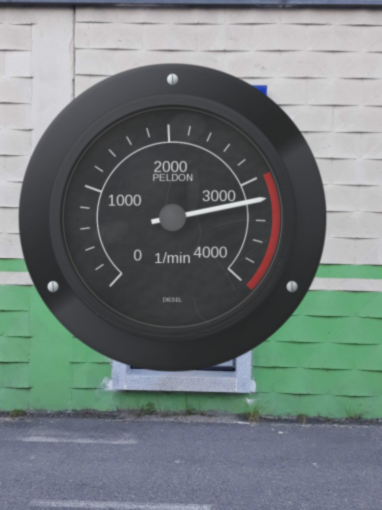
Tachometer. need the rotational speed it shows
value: 3200 rpm
